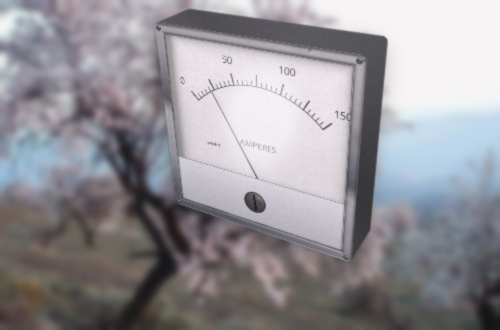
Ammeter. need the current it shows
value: 25 A
